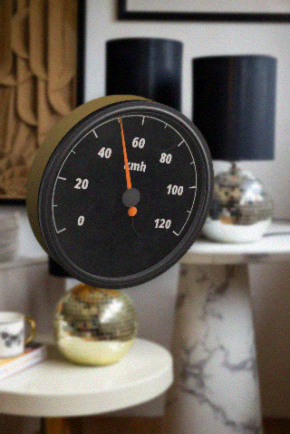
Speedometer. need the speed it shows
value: 50 km/h
